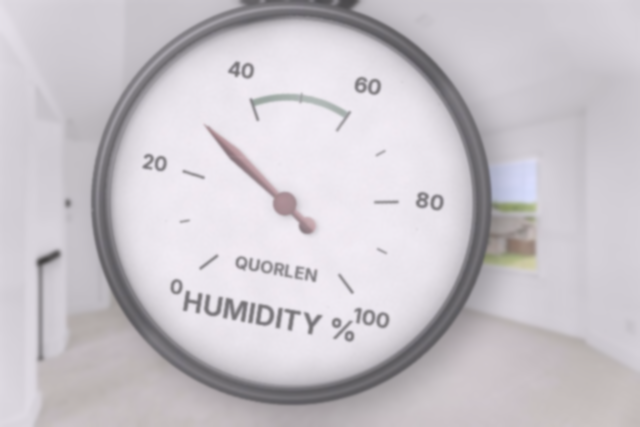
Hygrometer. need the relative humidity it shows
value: 30 %
